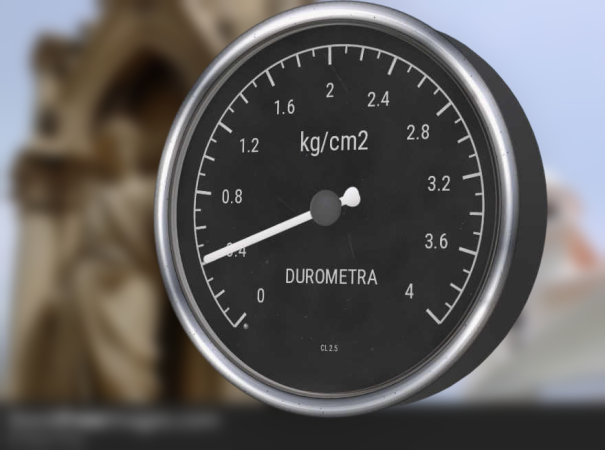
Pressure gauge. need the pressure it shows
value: 0.4 kg/cm²
